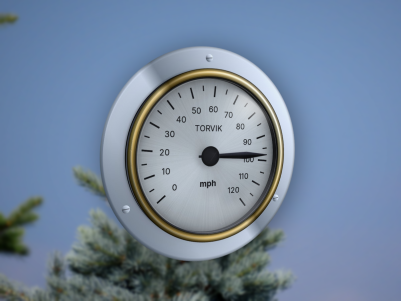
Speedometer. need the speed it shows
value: 97.5 mph
